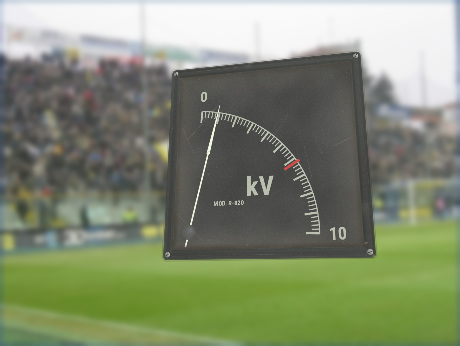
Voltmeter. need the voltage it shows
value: 1 kV
